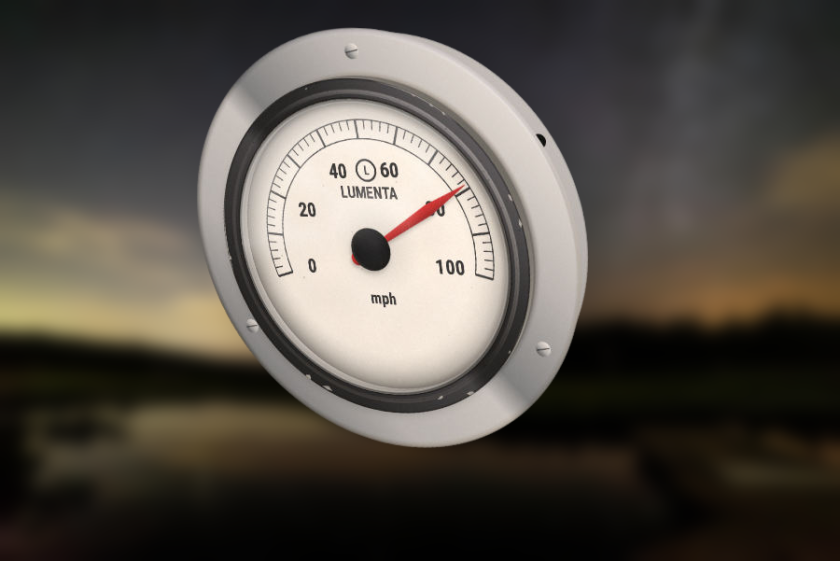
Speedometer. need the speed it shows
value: 79 mph
